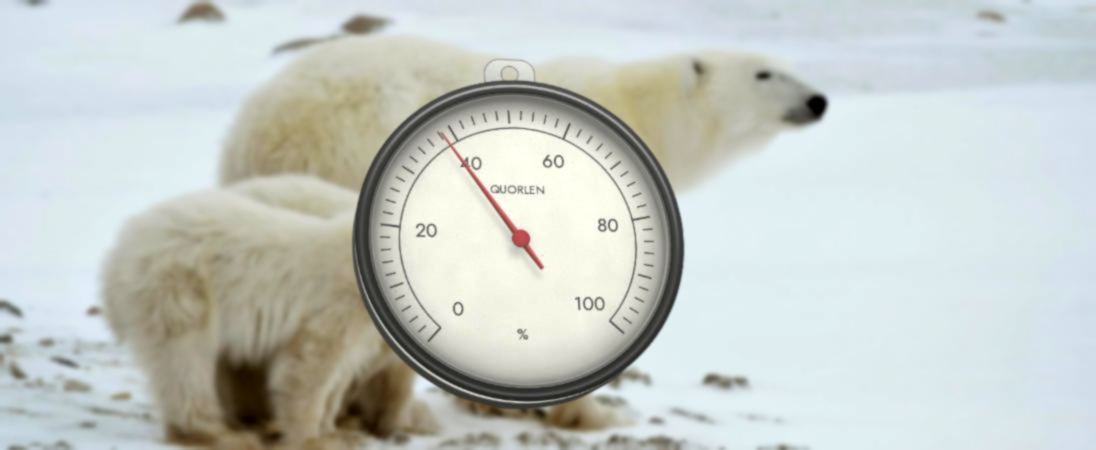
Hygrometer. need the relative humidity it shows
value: 38 %
